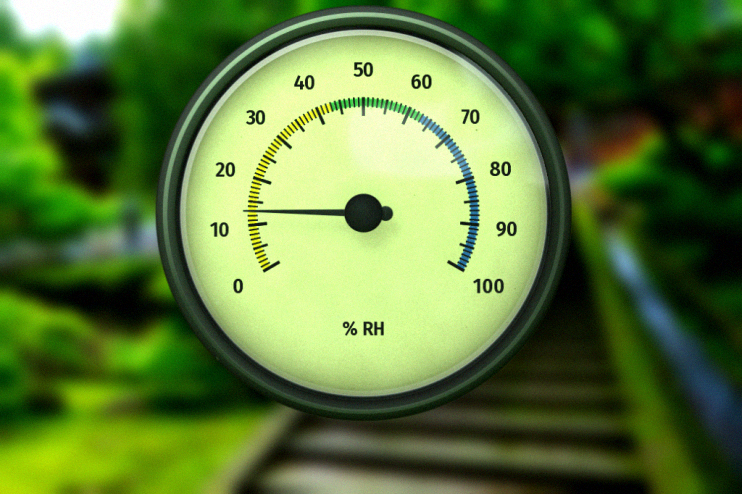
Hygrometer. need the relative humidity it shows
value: 13 %
